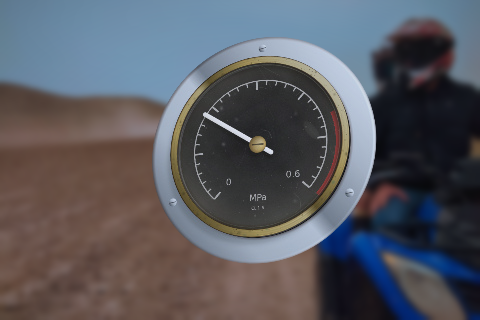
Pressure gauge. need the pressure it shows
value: 0.18 MPa
